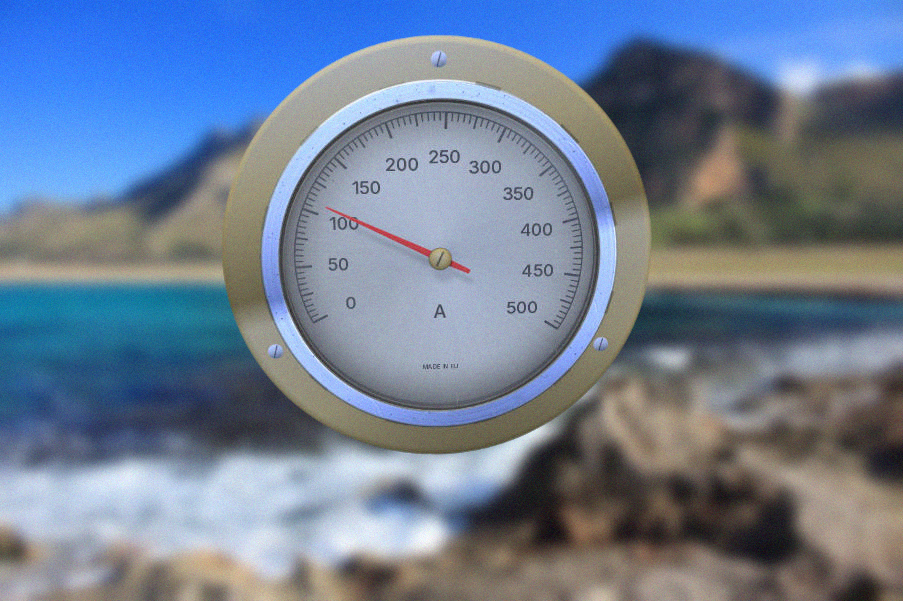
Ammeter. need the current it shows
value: 110 A
